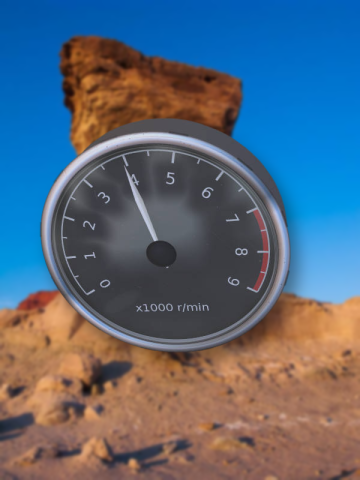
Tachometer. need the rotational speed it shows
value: 4000 rpm
